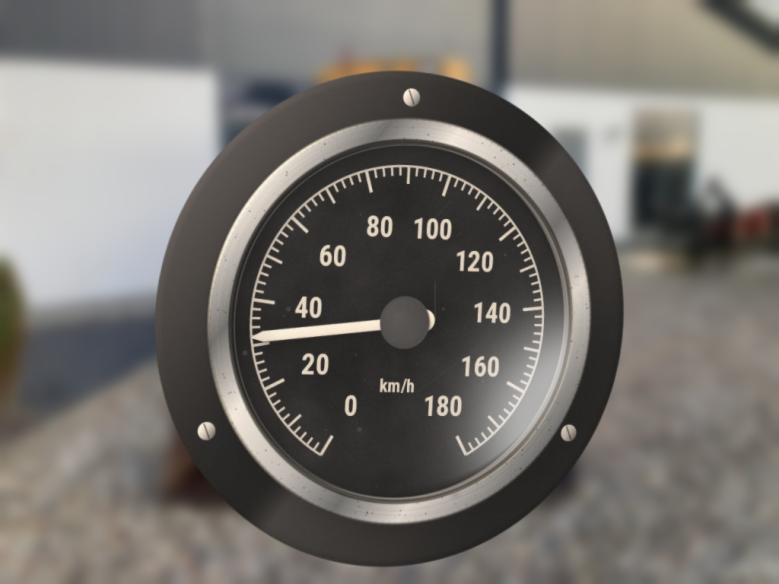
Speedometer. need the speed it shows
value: 32 km/h
